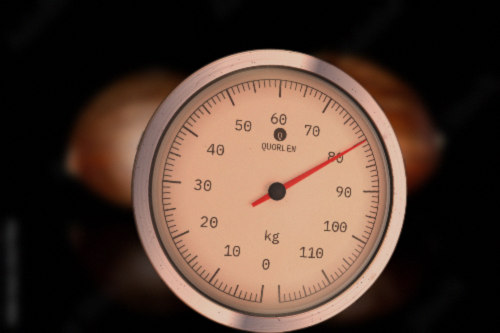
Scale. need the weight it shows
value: 80 kg
